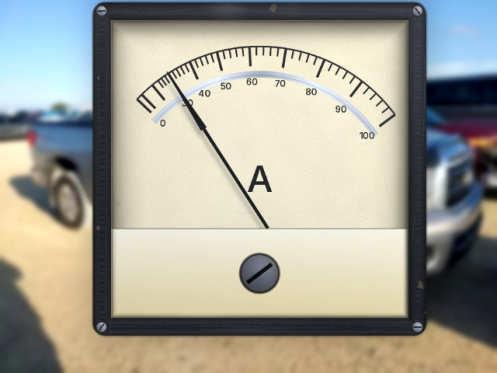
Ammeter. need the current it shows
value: 30 A
